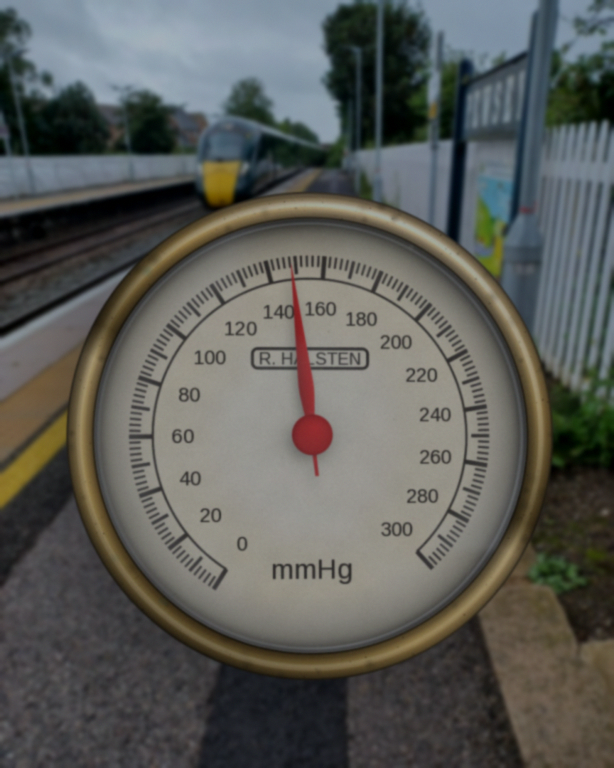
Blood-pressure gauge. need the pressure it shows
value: 148 mmHg
